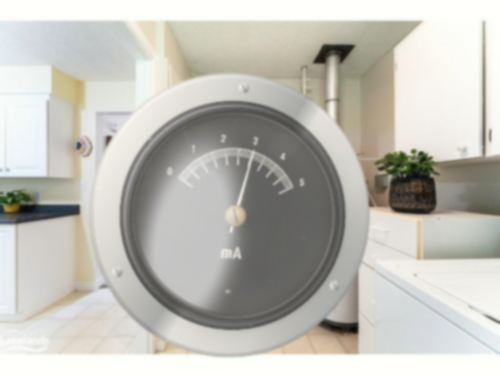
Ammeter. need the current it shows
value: 3 mA
